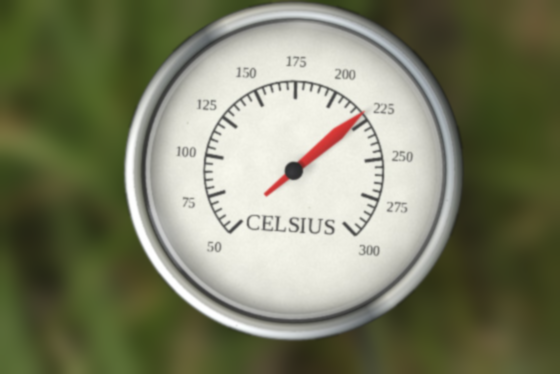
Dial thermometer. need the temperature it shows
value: 220 °C
